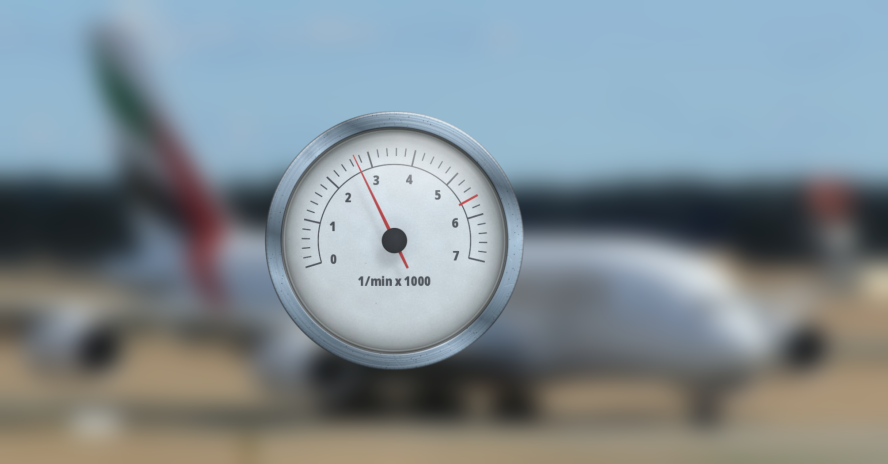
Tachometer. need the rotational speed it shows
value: 2700 rpm
